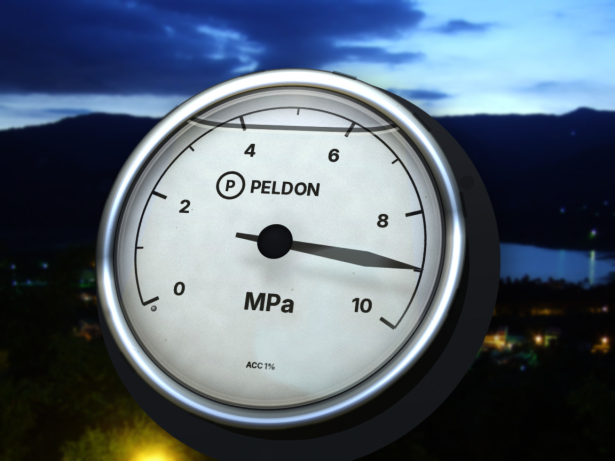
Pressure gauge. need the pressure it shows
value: 9 MPa
